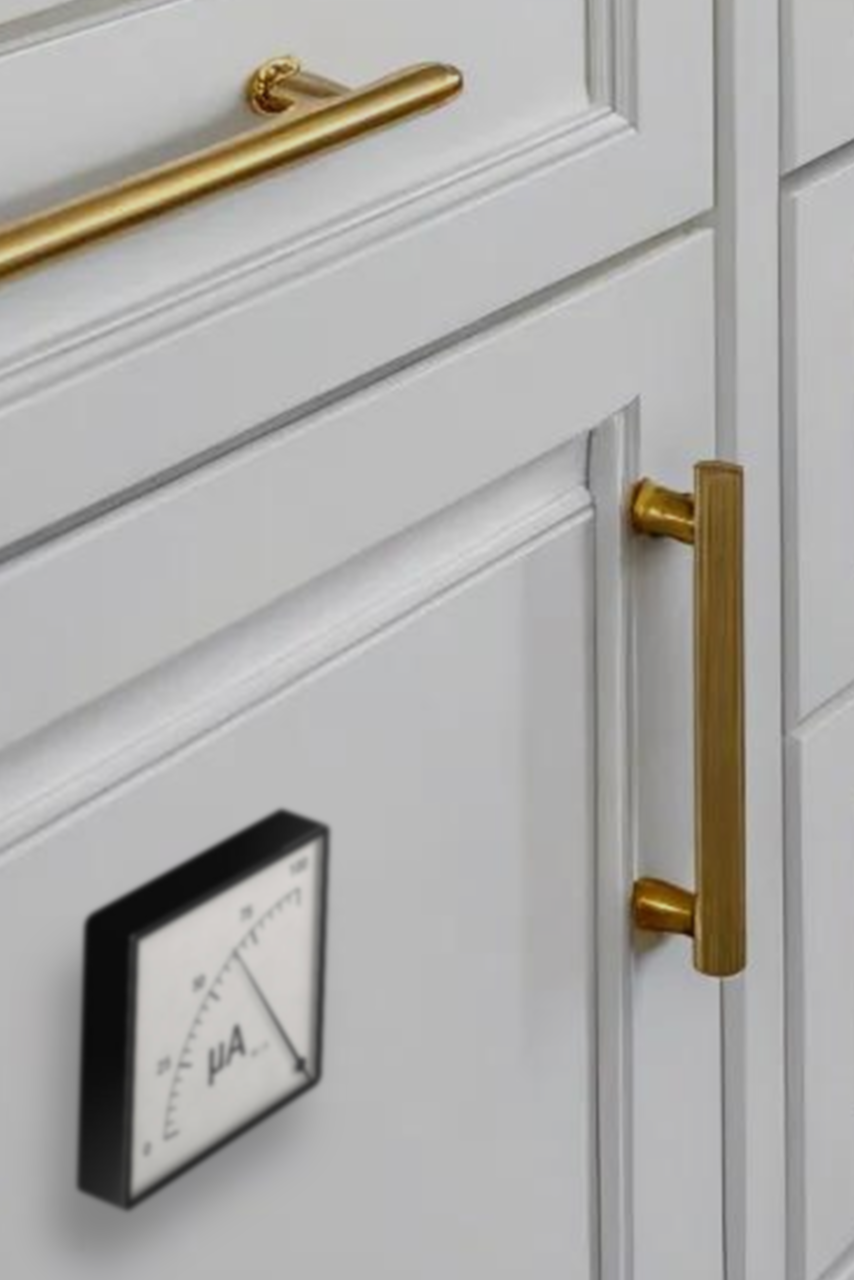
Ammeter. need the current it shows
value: 65 µA
